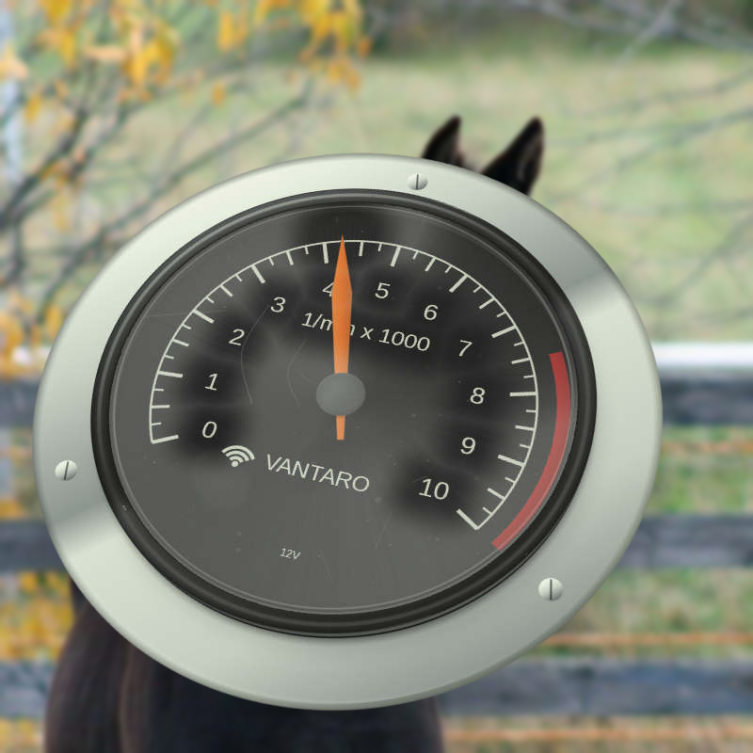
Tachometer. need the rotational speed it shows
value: 4250 rpm
